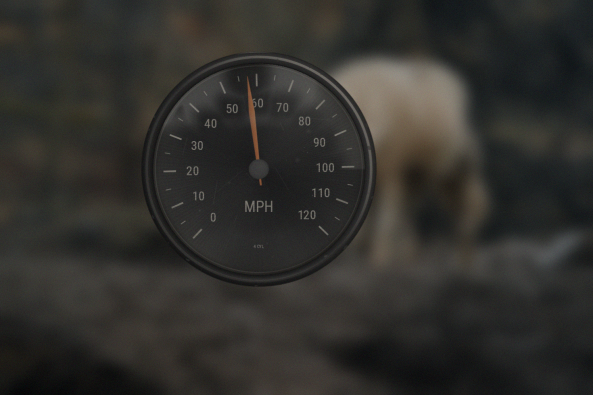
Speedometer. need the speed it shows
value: 57.5 mph
